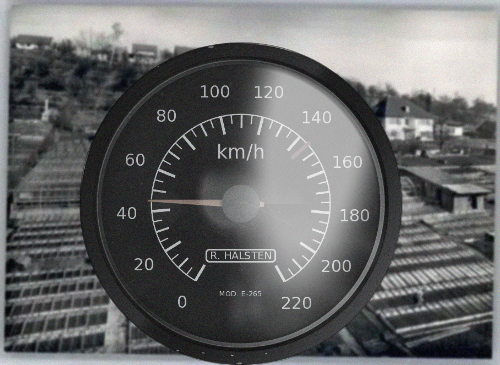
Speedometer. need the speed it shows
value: 45 km/h
